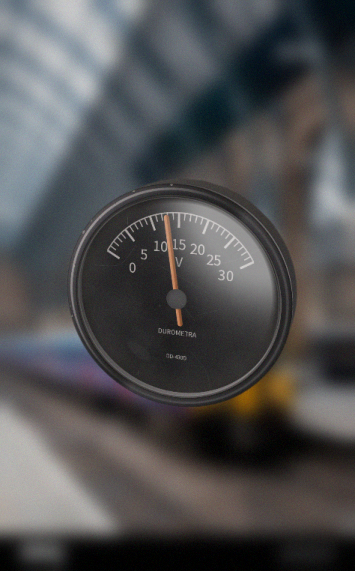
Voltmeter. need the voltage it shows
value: 13 V
